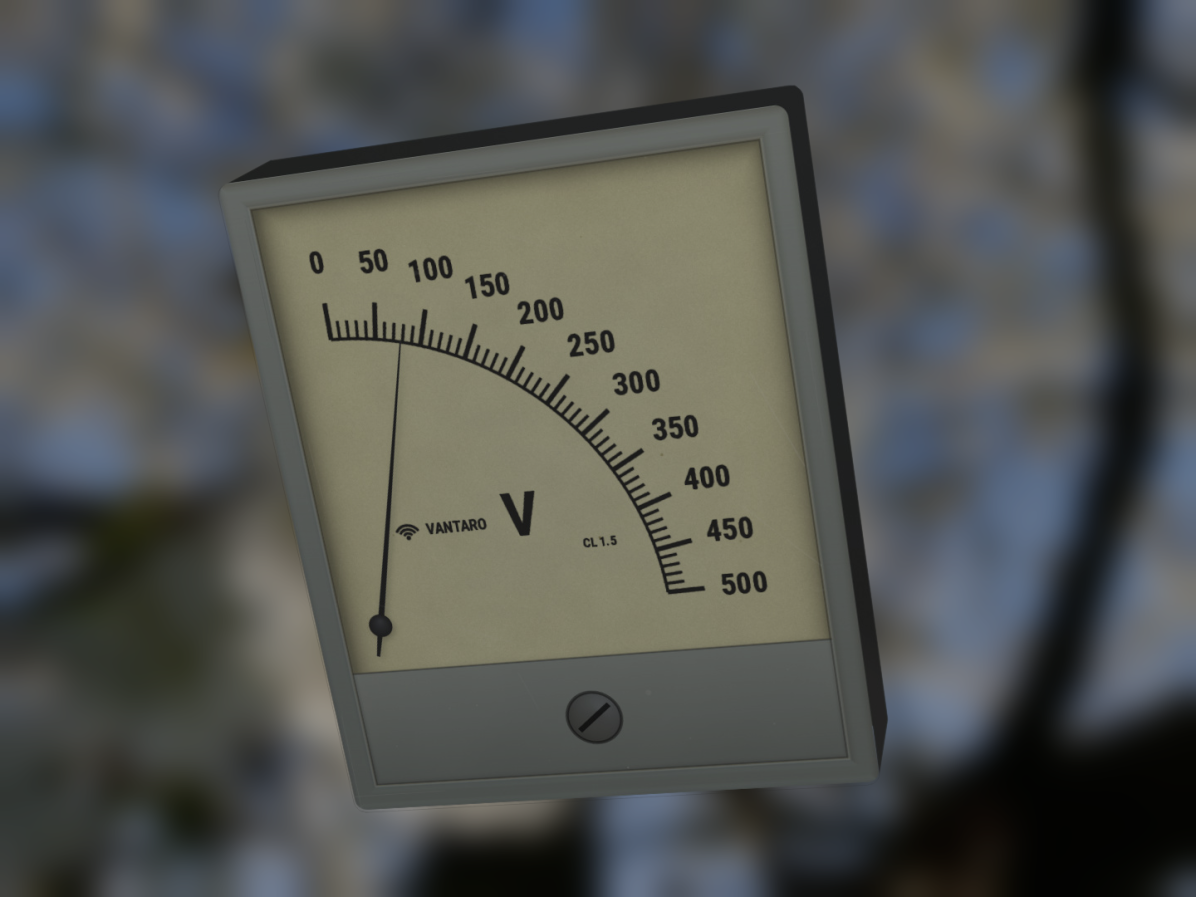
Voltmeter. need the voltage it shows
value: 80 V
